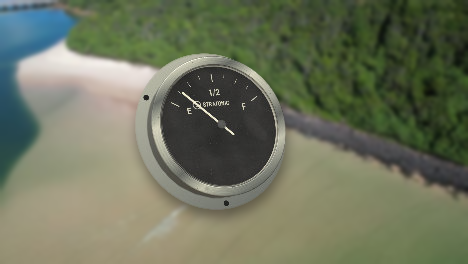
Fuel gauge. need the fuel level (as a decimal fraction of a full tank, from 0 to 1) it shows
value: 0.125
